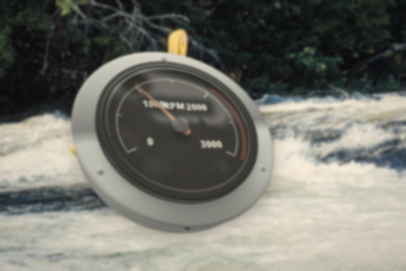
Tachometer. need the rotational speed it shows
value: 1000 rpm
